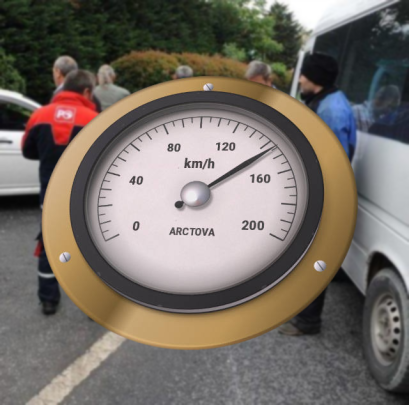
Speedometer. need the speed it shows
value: 145 km/h
